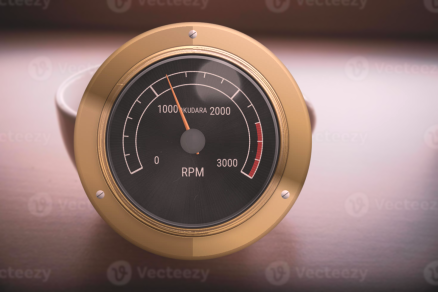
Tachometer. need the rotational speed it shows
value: 1200 rpm
